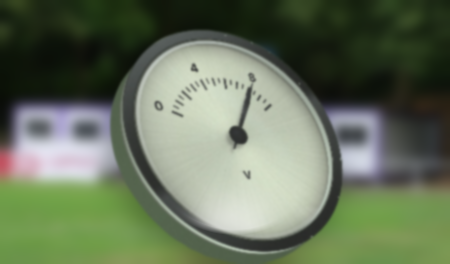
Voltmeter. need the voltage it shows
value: 8 V
